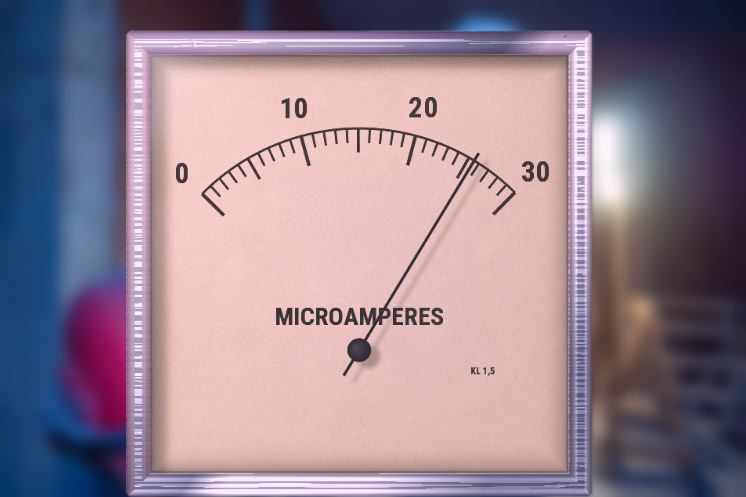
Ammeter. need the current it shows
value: 25.5 µA
